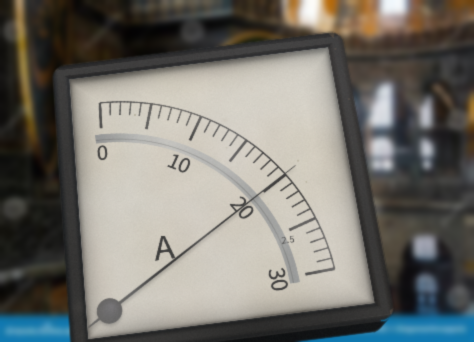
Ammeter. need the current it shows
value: 20 A
